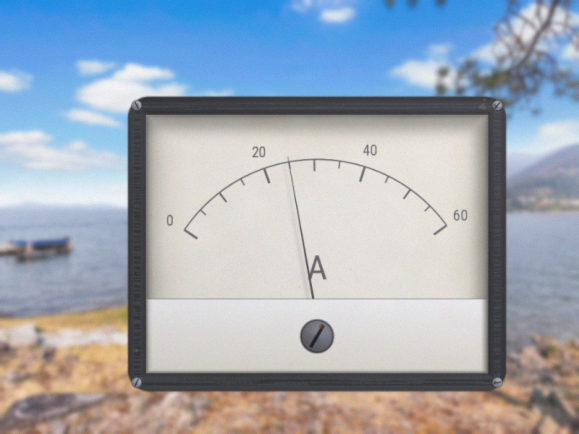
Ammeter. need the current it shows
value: 25 A
